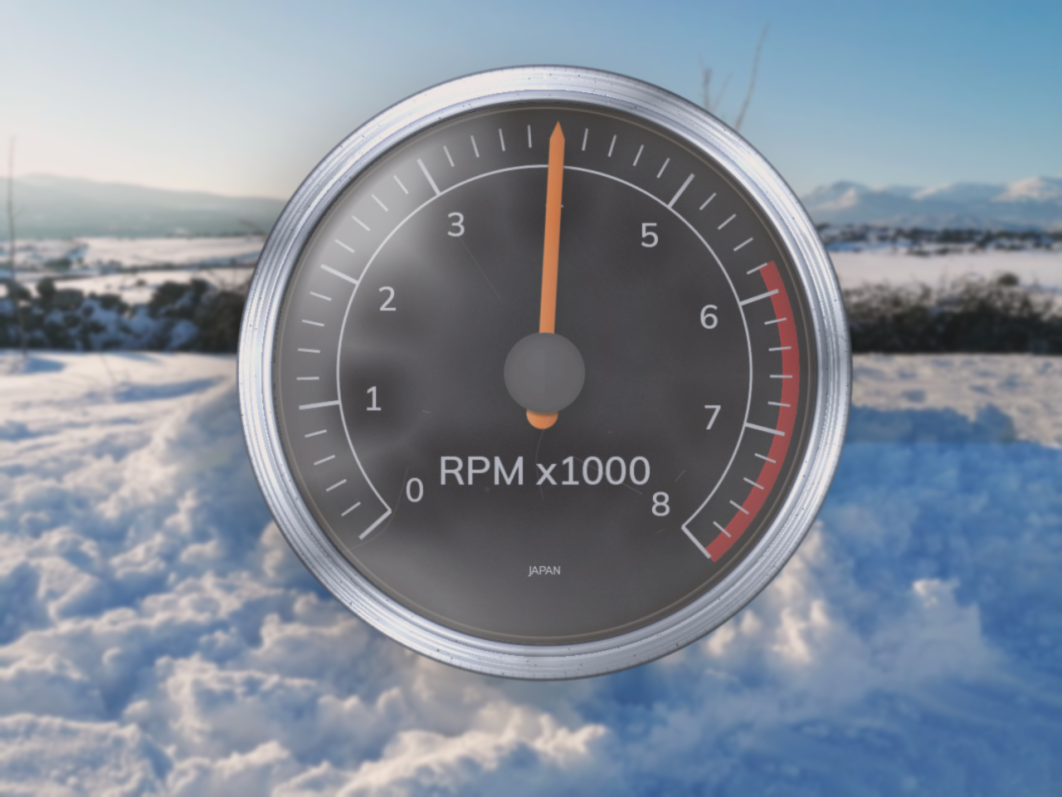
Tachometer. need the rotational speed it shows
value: 4000 rpm
